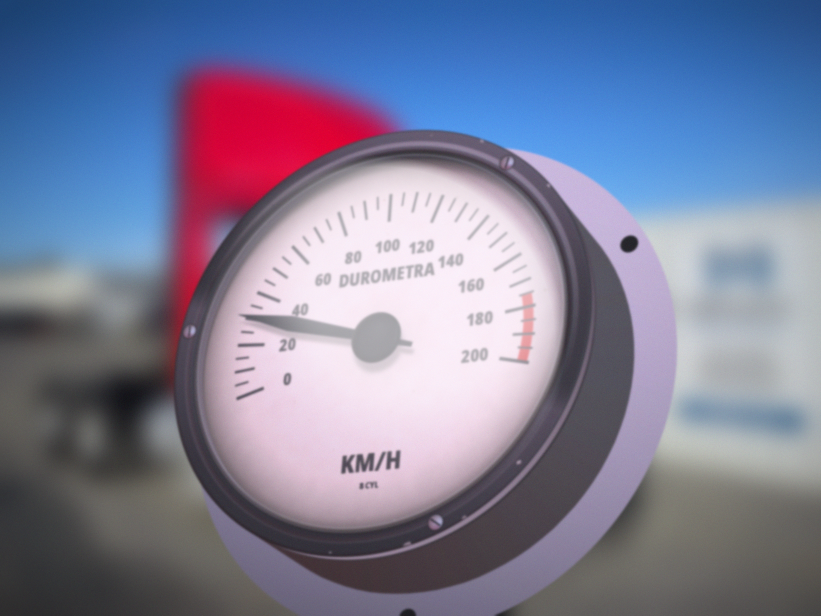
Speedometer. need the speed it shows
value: 30 km/h
